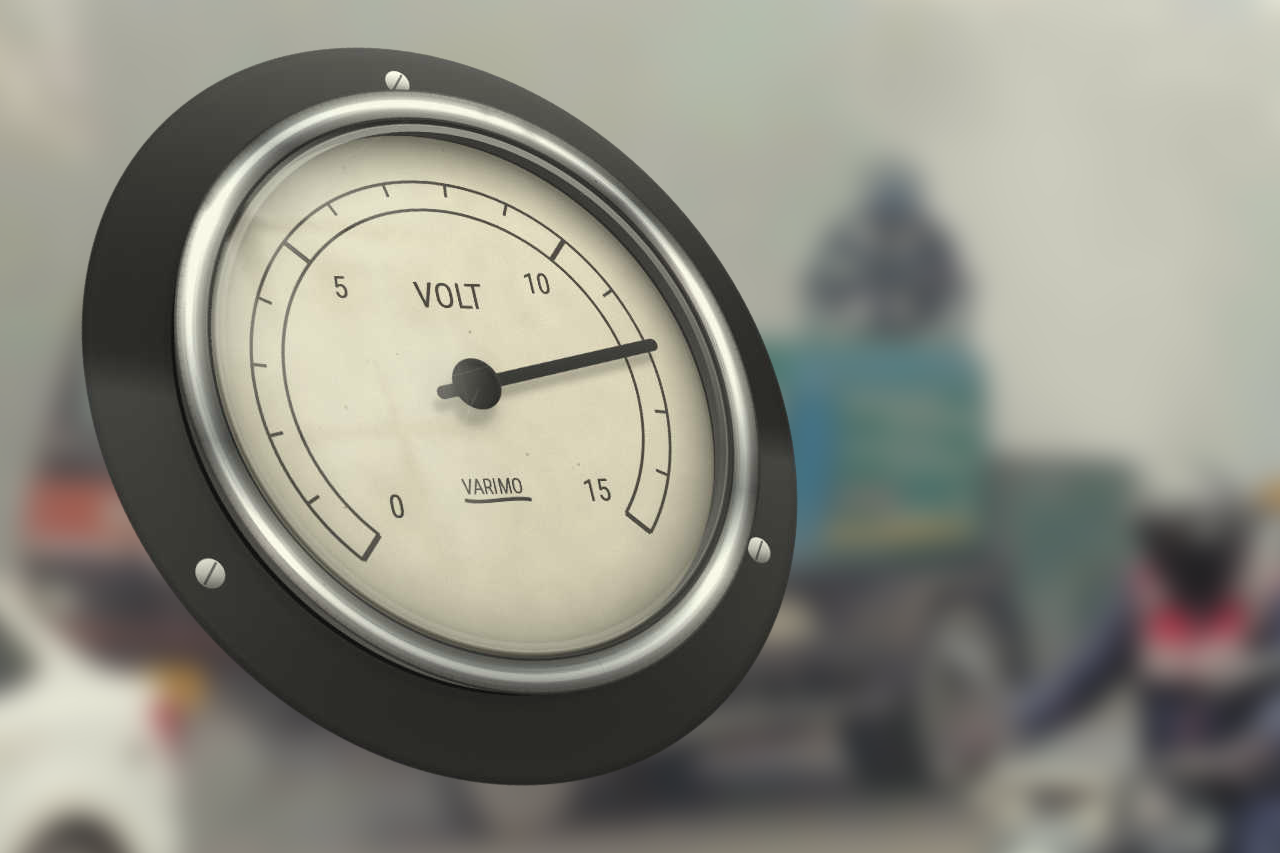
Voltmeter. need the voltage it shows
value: 12 V
